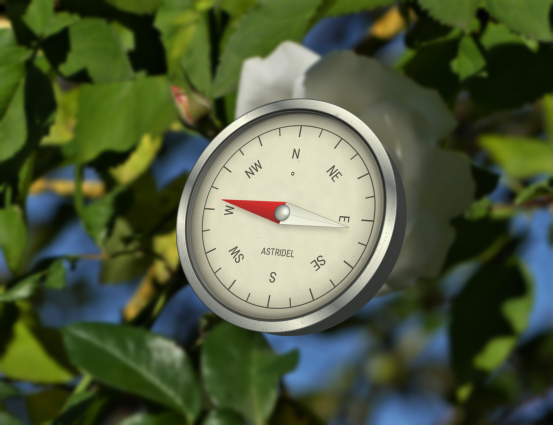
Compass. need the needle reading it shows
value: 277.5 °
